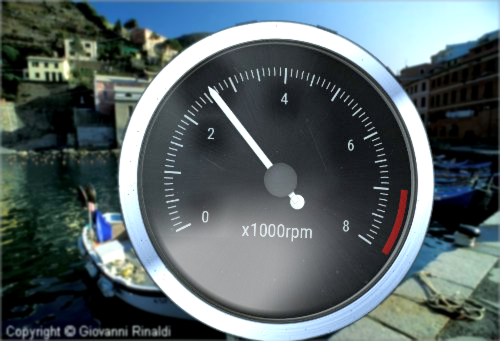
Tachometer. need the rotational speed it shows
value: 2600 rpm
